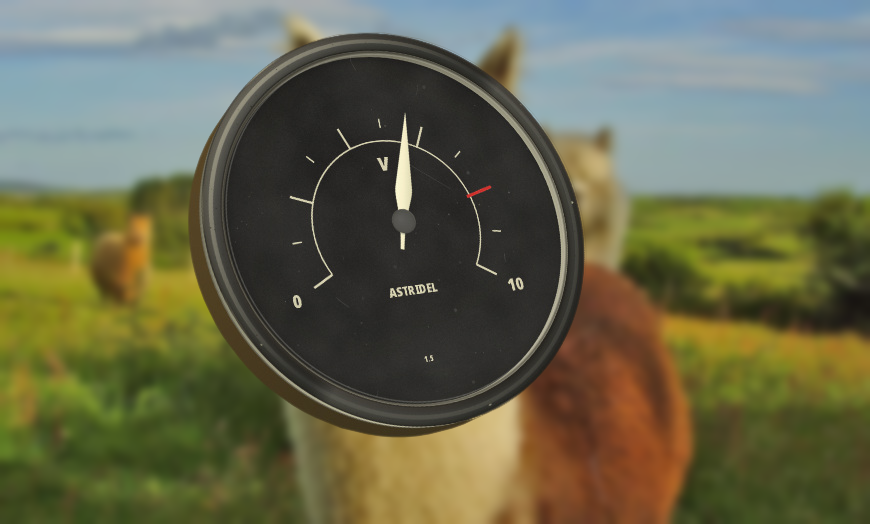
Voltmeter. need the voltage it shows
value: 5.5 V
